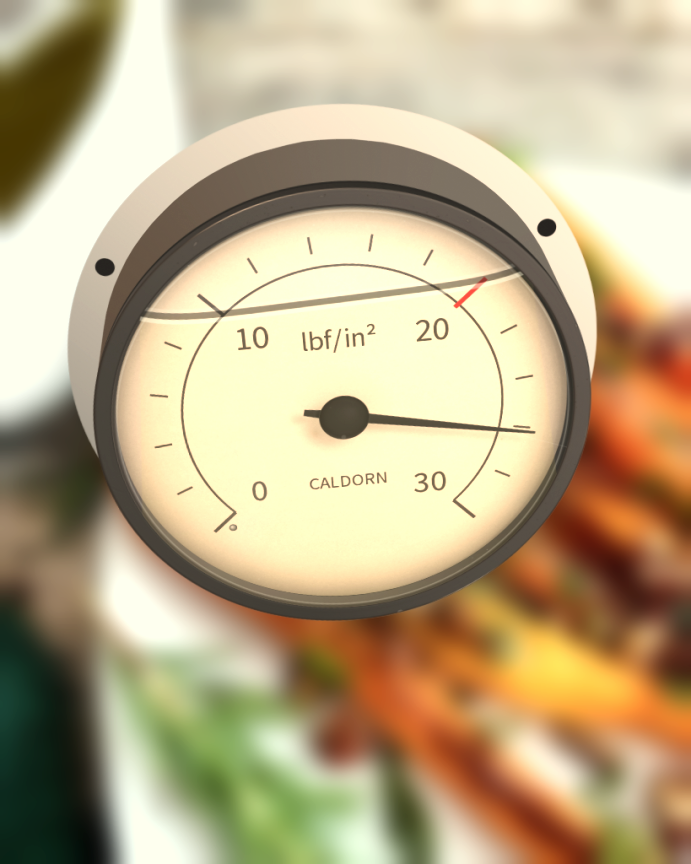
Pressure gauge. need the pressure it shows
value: 26 psi
